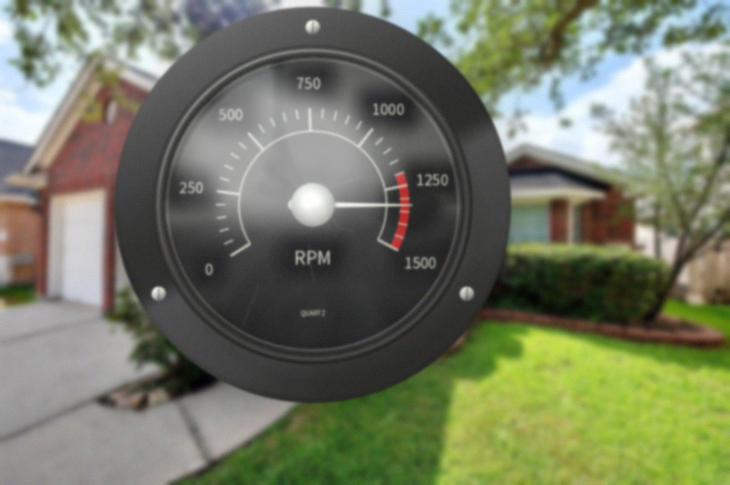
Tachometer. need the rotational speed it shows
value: 1325 rpm
